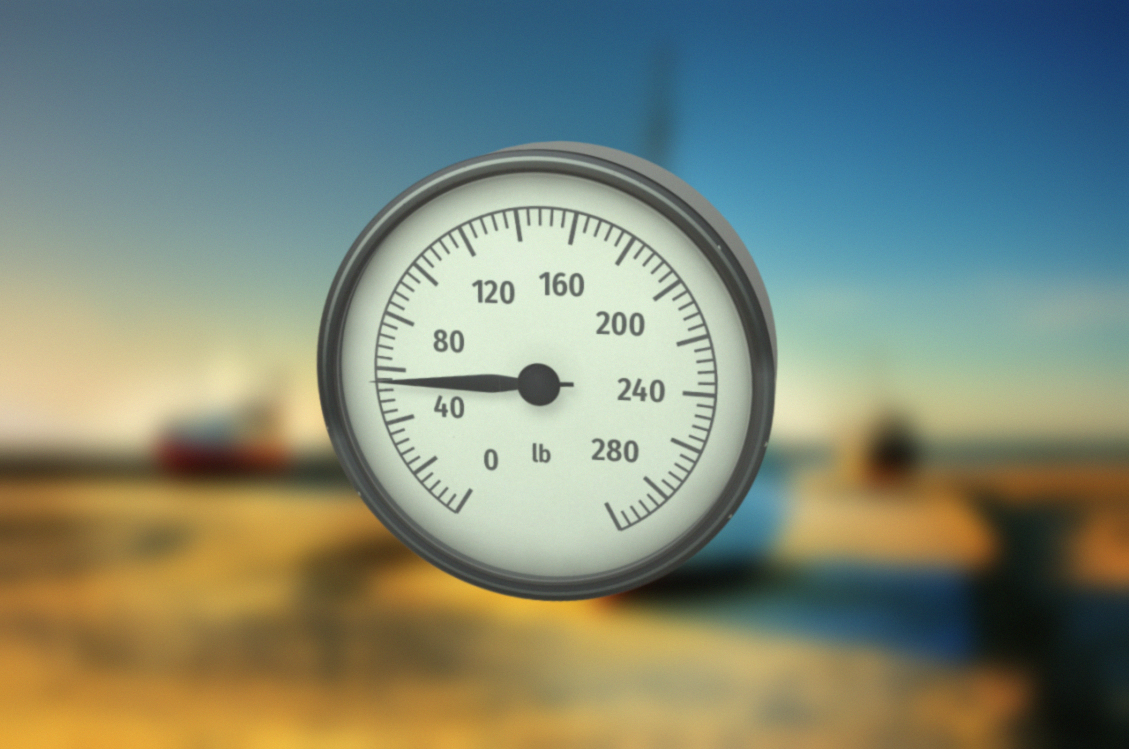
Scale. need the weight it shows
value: 56 lb
